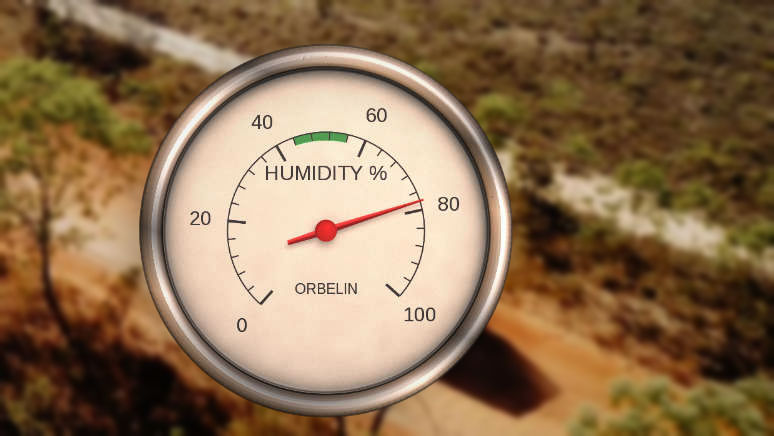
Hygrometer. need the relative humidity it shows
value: 78 %
